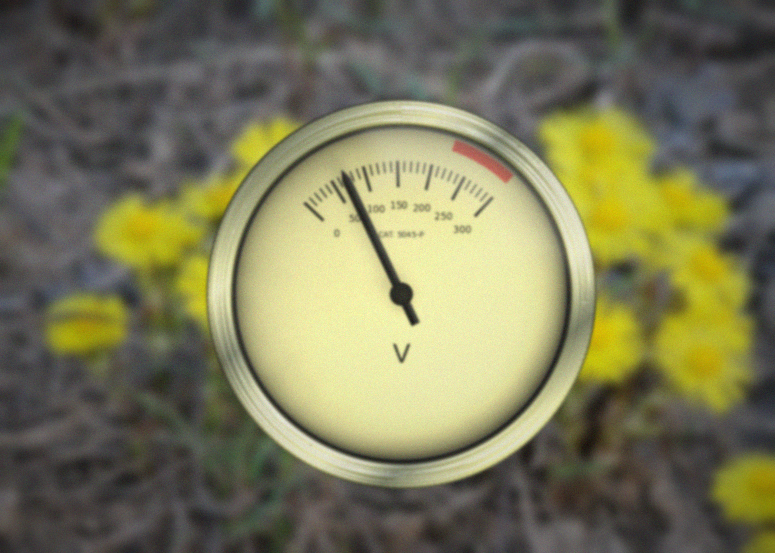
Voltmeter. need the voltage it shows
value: 70 V
